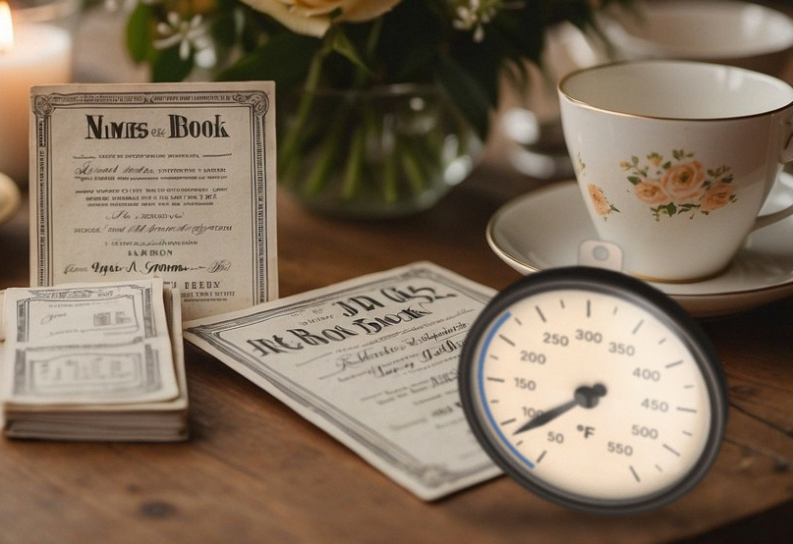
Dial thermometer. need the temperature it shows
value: 87.5 °F
